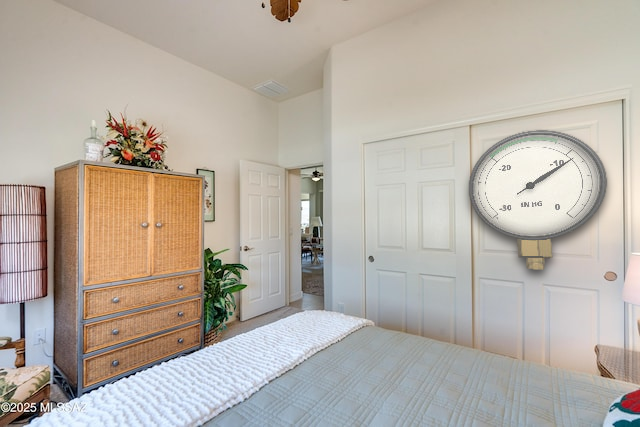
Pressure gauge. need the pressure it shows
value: -9 inHg
